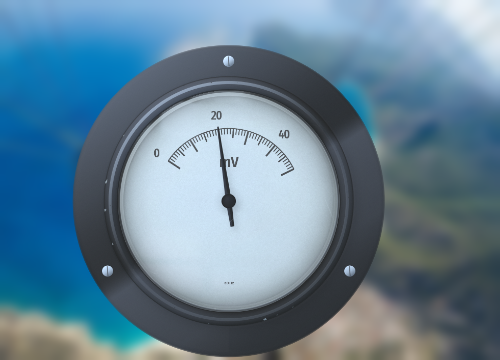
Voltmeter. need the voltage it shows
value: 20 mV
